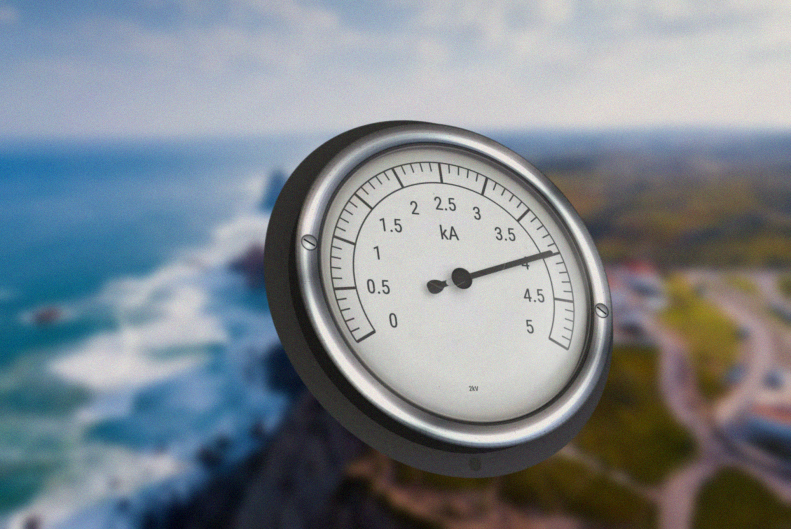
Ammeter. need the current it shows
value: 4 kA
